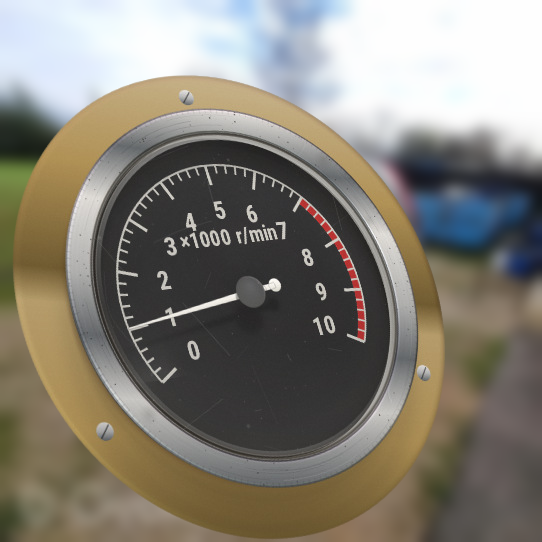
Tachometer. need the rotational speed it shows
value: 1000 rpm
